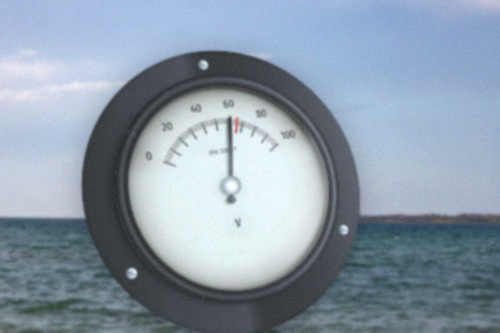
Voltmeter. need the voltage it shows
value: 60 V
